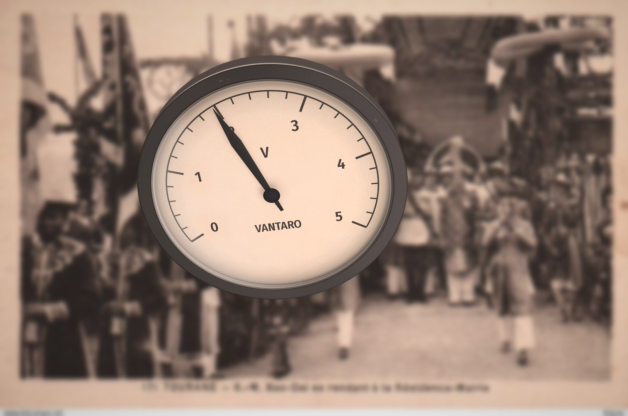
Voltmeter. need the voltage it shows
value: 2 V
